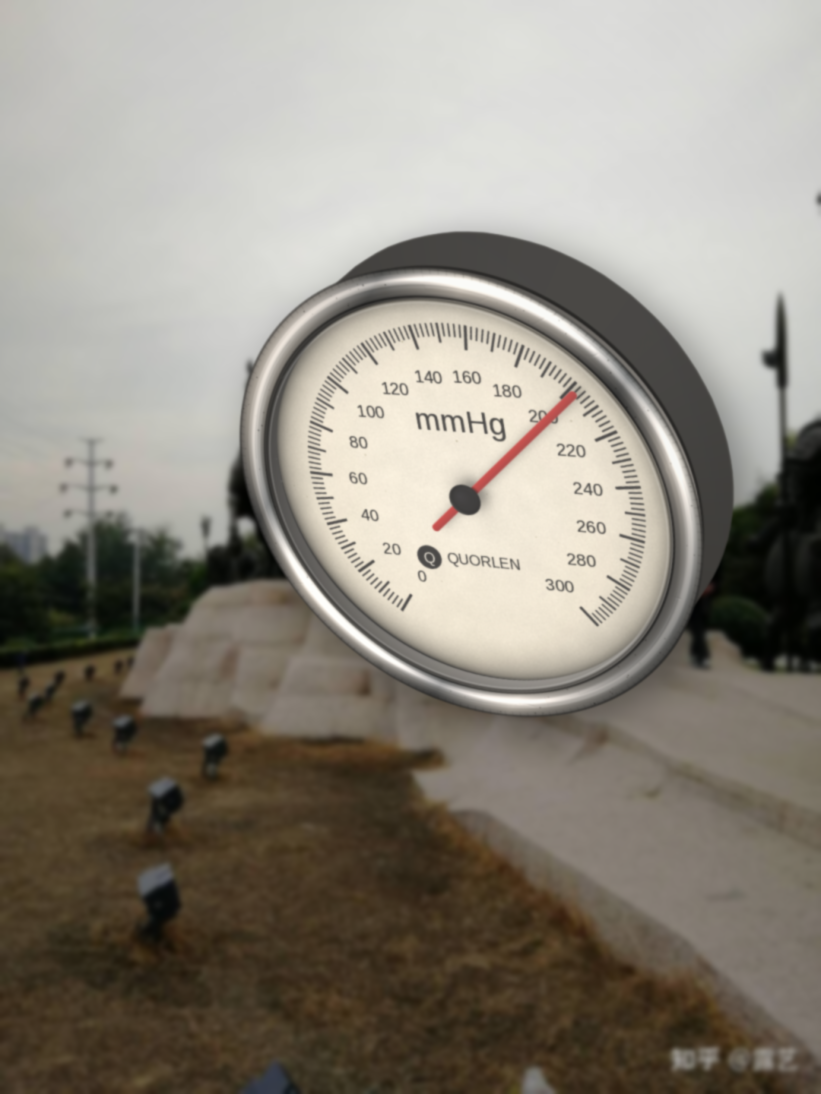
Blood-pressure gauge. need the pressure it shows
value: 202 mmHg
